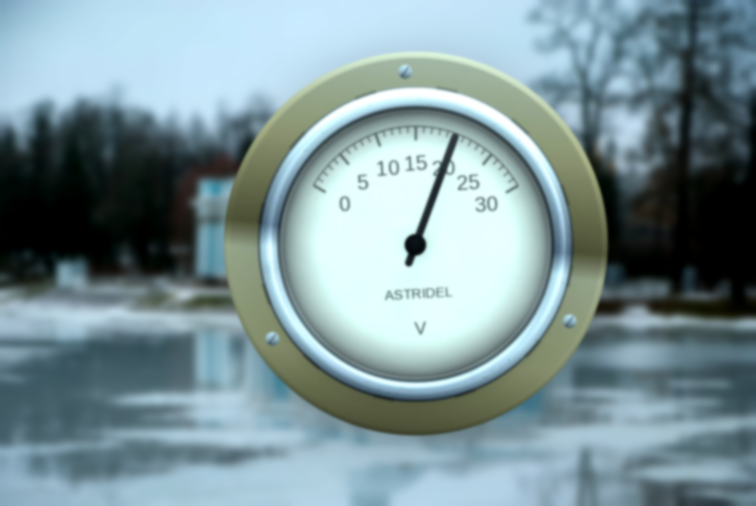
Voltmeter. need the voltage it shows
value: 20 V
